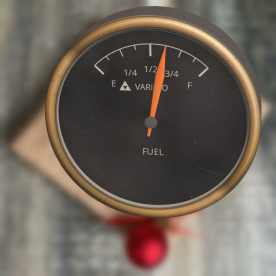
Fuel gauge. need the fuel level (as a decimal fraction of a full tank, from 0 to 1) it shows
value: 0.625
